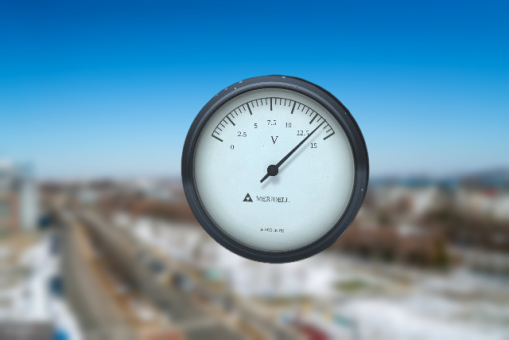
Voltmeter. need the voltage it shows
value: 13.5 V
